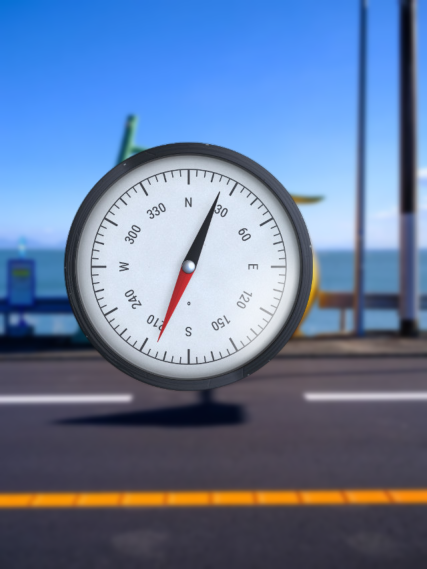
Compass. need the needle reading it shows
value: 202.5 °
